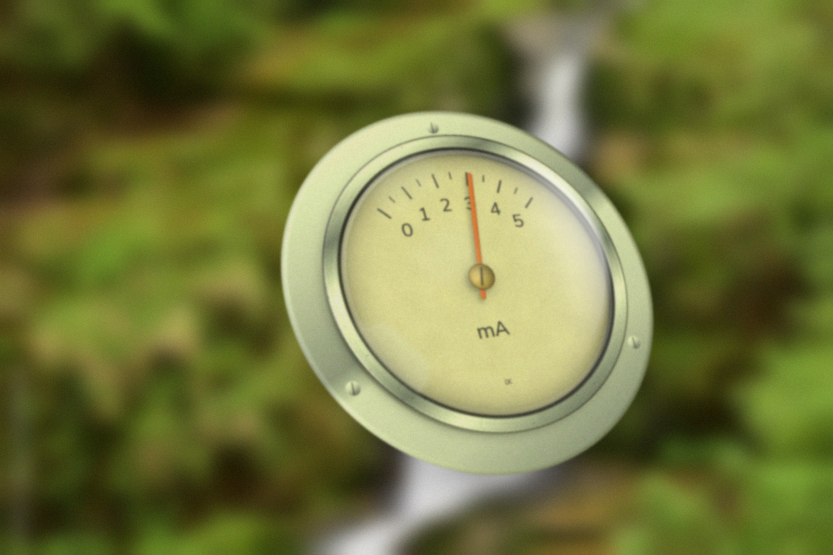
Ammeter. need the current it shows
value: 3 mA
